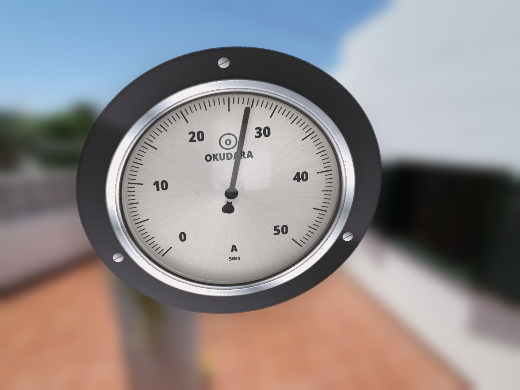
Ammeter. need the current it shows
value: 27 A
